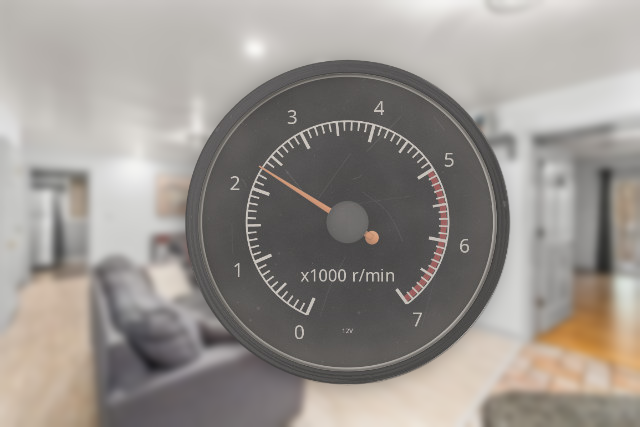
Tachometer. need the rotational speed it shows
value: 2300 rpm
